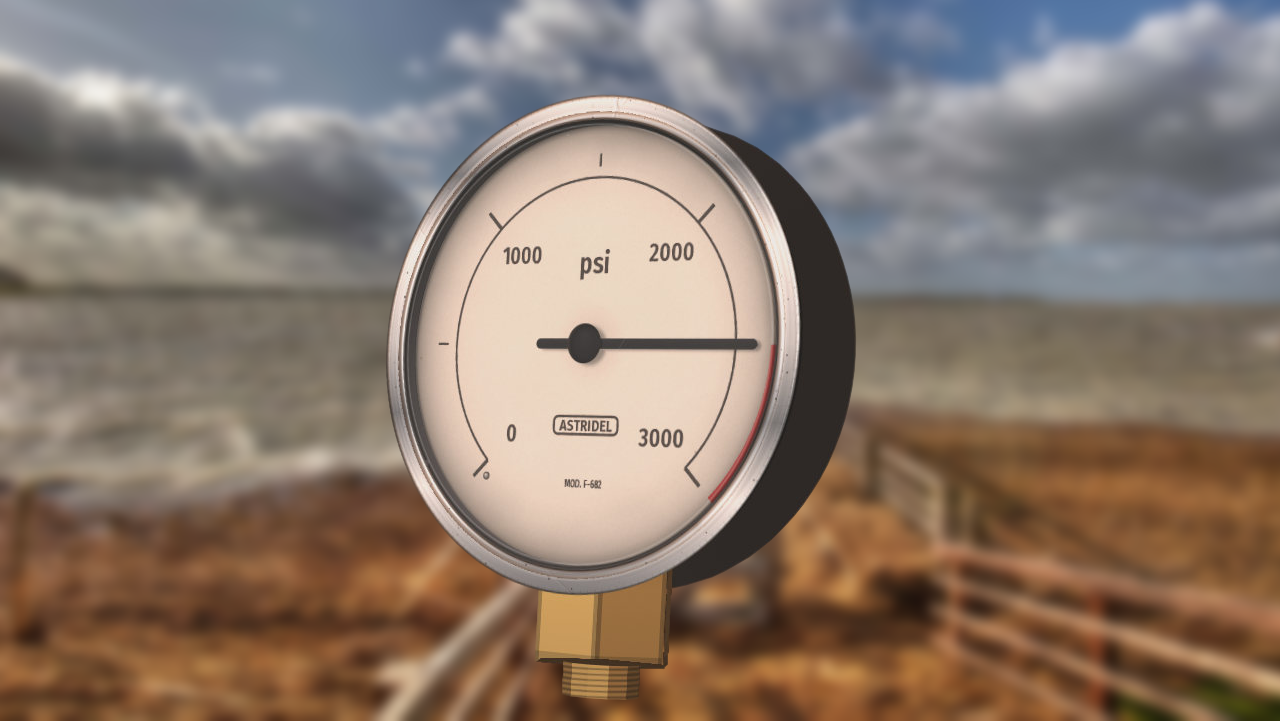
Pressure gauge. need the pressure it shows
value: 2500 psi
